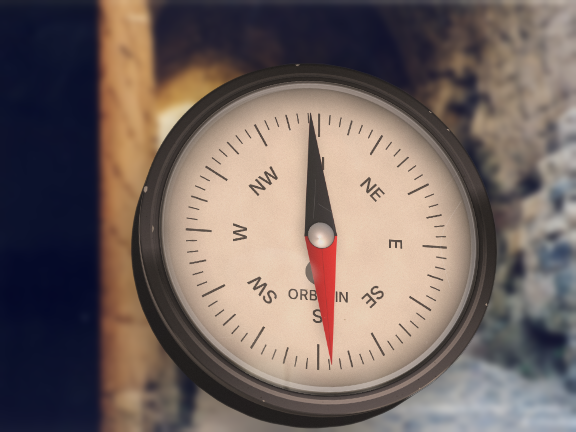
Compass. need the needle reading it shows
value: 175 °
